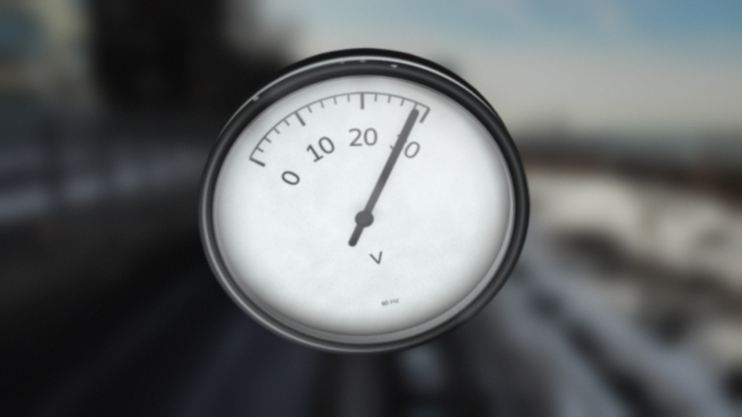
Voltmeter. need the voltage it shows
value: 28 V
